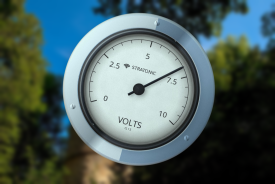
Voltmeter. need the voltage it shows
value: 7 V
